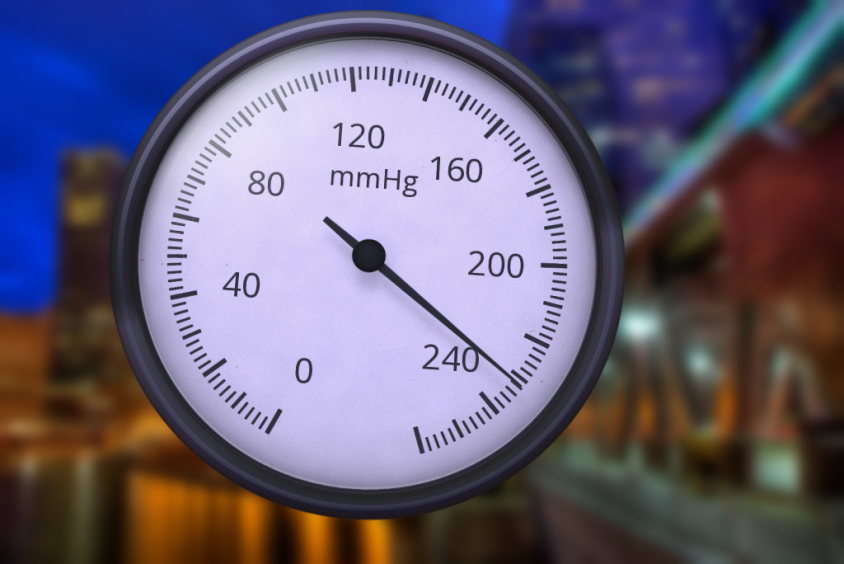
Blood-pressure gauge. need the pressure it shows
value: 232 mmHg
